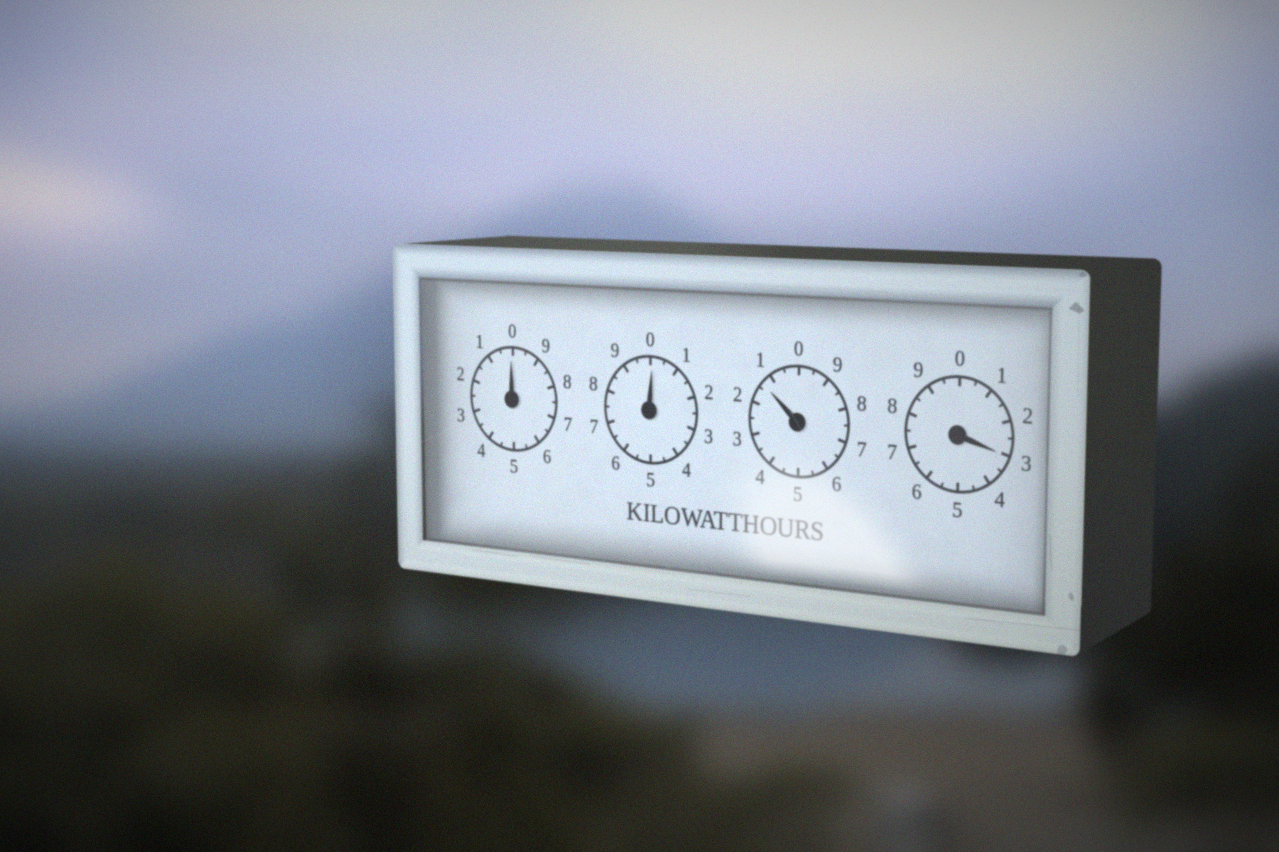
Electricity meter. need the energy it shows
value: 13 kWh
